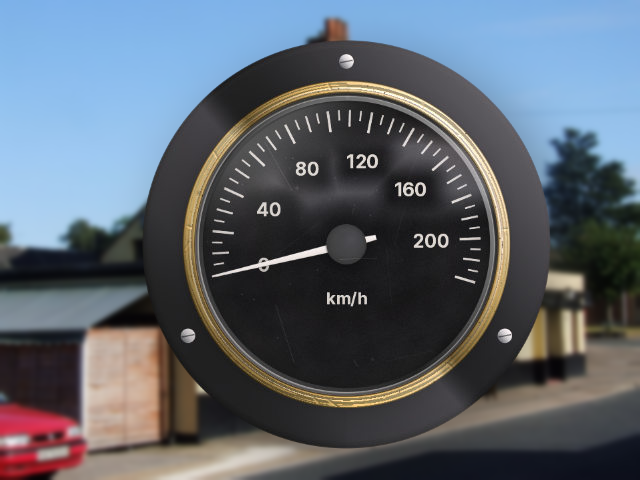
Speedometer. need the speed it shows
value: 0 km/h
